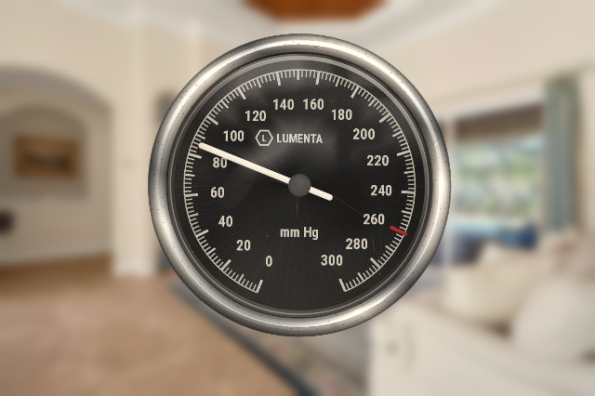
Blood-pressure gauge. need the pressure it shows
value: 86 mmHg
